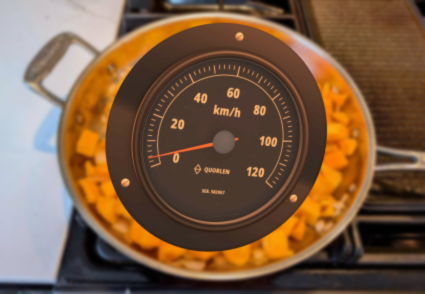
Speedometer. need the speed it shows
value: 4 km/h
